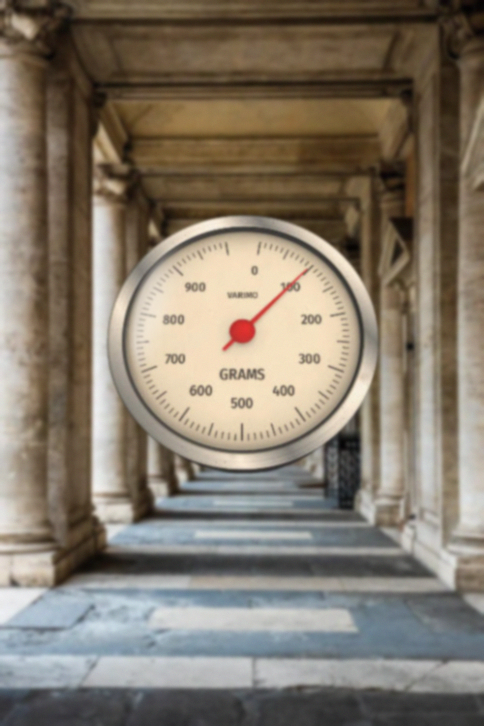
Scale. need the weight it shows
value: 100 g
